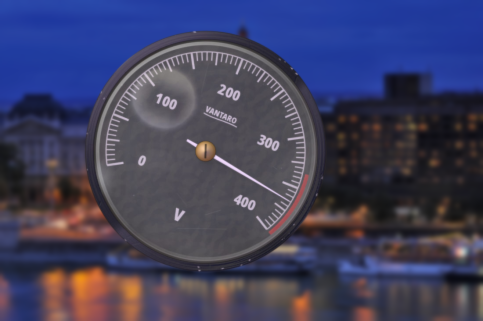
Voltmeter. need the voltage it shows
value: 365 V
